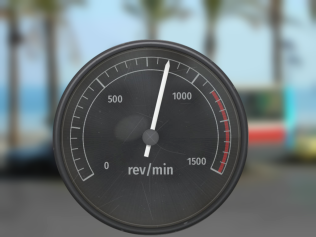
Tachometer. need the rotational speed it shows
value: 850 rpm
